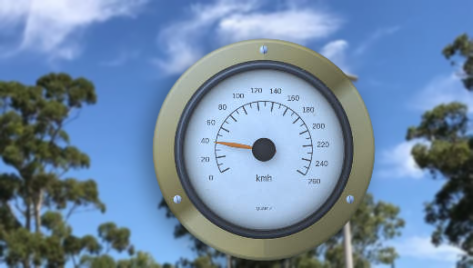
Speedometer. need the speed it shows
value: 40 km/h
